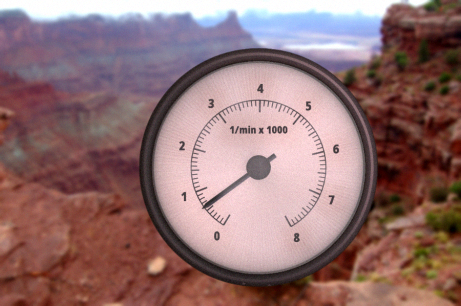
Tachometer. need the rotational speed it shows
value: 600 rpm
